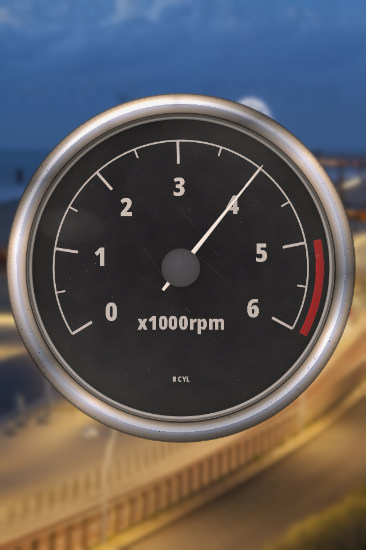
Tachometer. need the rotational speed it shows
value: 4000 rpm
